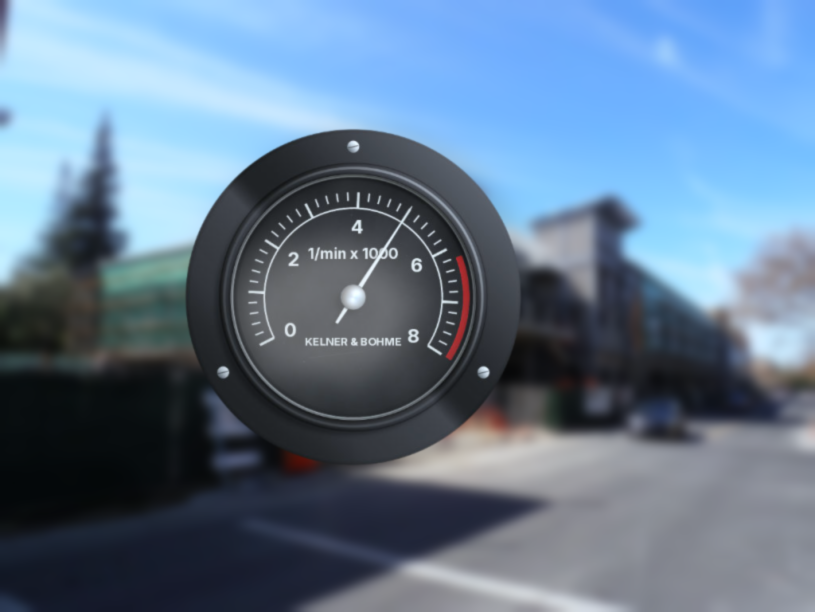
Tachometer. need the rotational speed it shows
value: 5000 rpm
